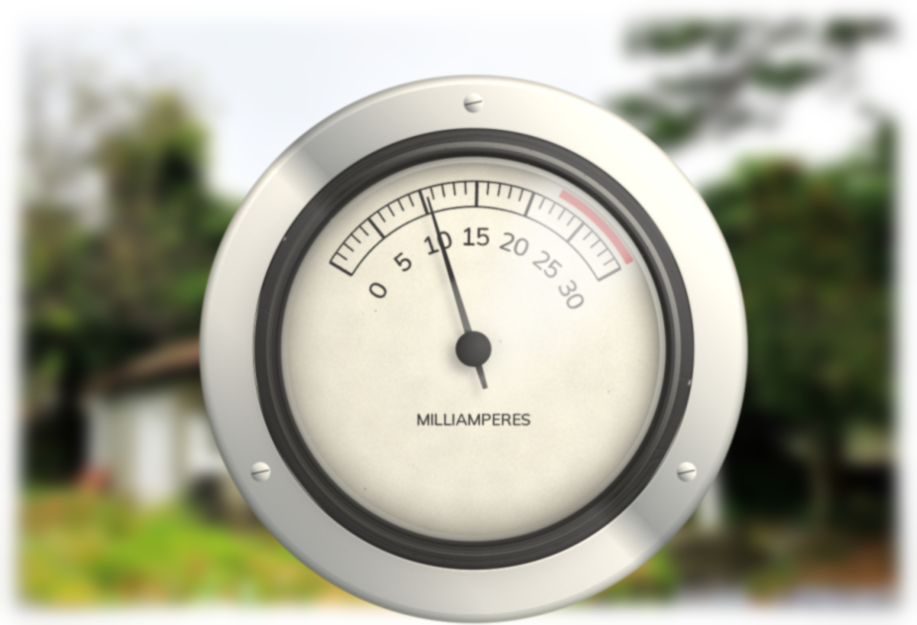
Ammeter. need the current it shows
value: 10.5 mA
